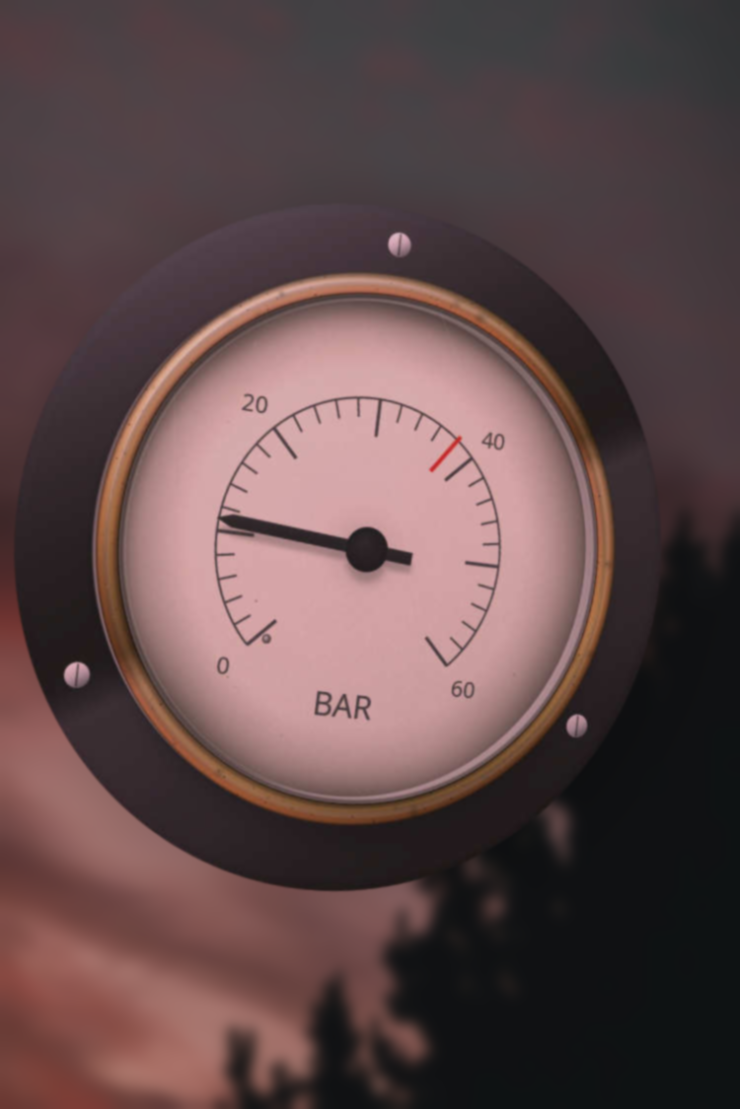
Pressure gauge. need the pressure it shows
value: 11 bar
